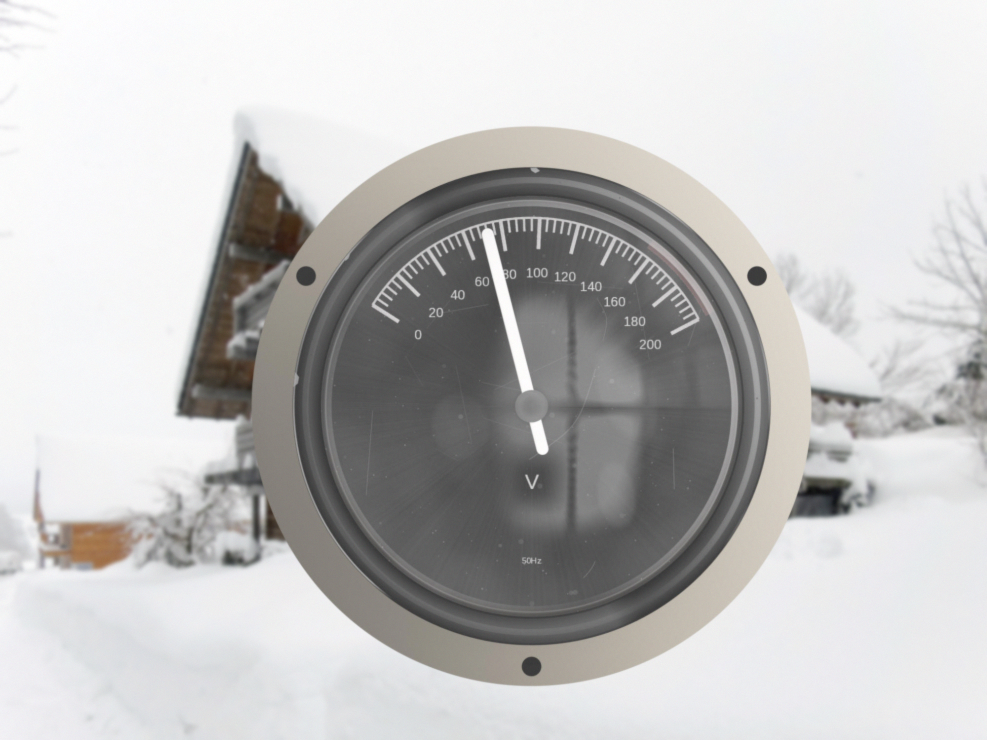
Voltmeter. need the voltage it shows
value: 72 V
